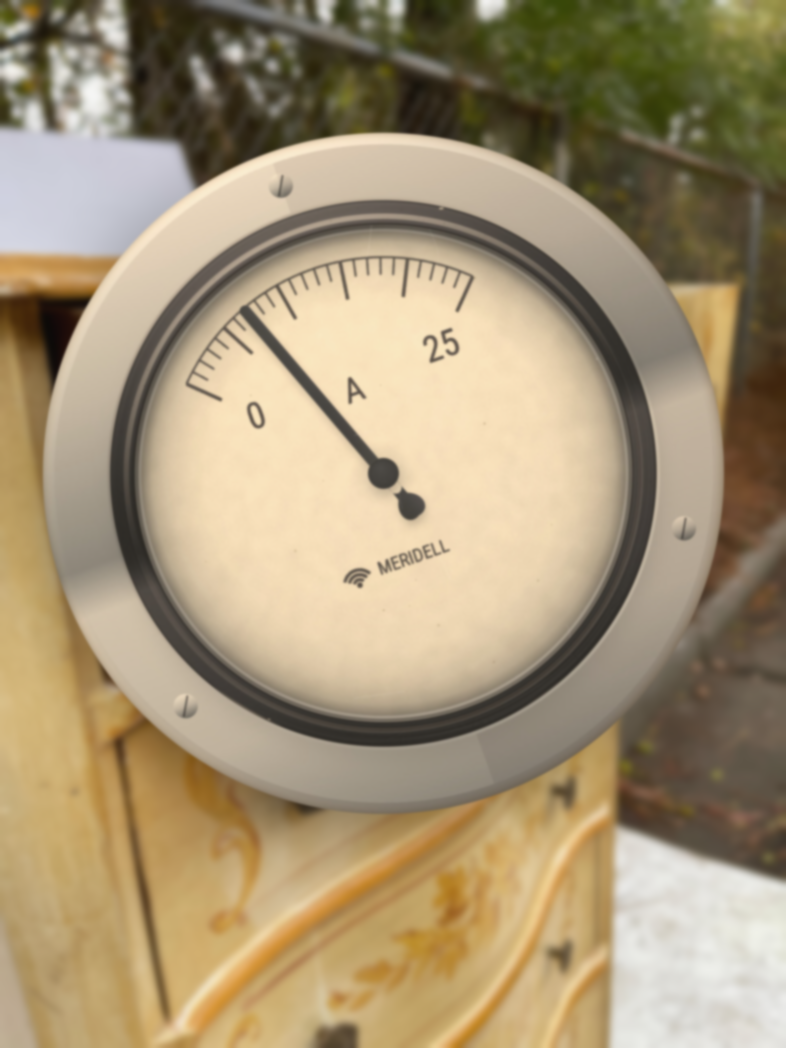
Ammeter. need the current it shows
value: 7 A
